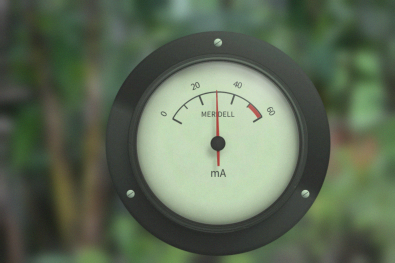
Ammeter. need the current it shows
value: 30 mA
